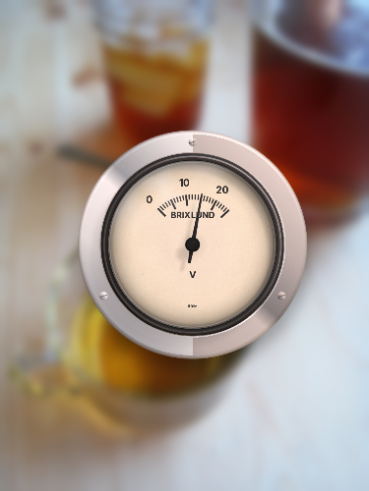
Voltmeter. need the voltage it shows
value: 15 V
